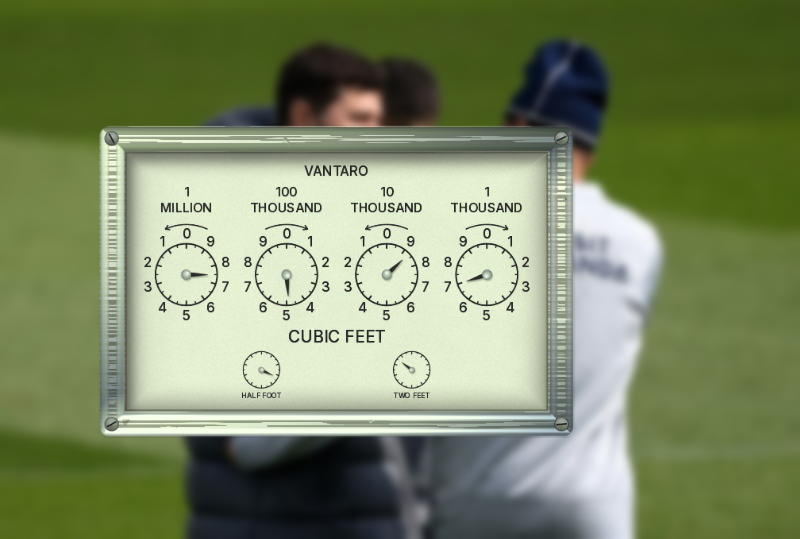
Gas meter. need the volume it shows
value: 748700 ft³
